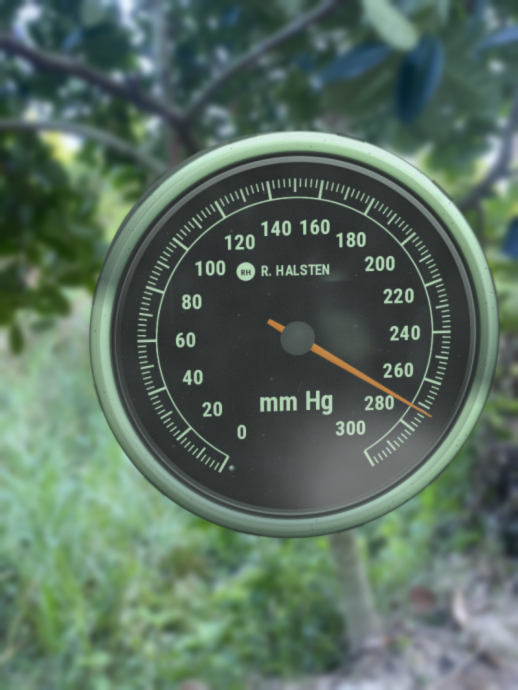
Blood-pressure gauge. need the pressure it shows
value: 272 mmHg
